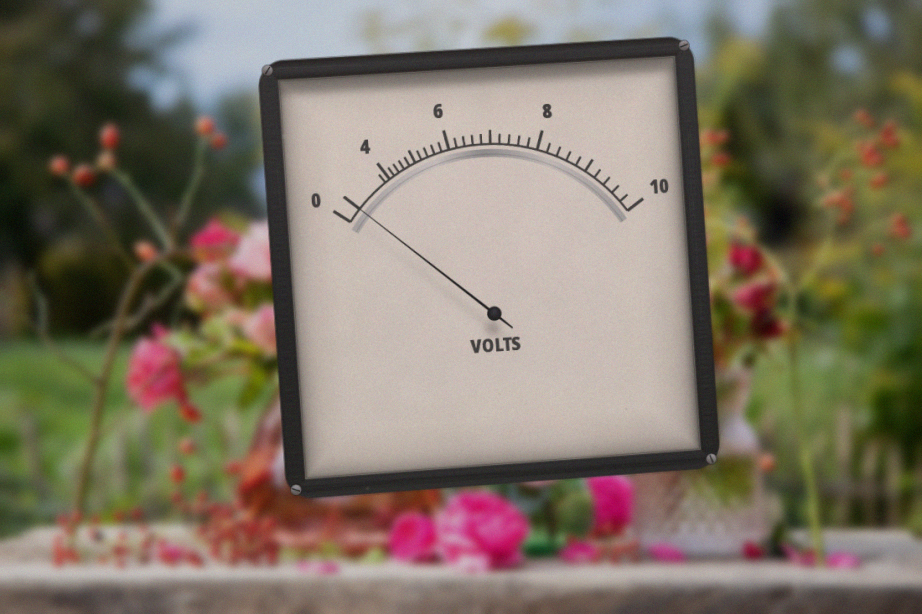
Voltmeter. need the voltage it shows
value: 2 V
